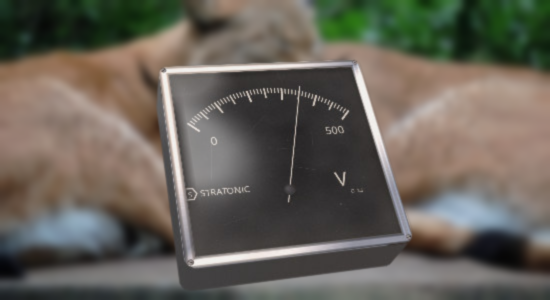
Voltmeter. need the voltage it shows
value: 350 V
